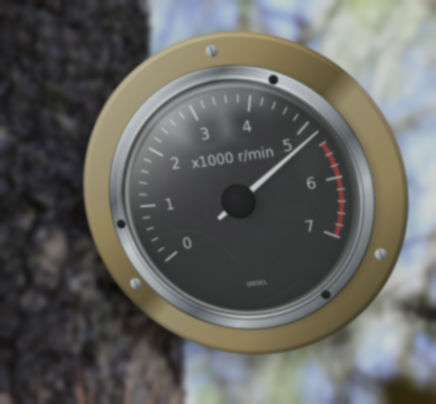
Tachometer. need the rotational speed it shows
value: 5200 rpm
